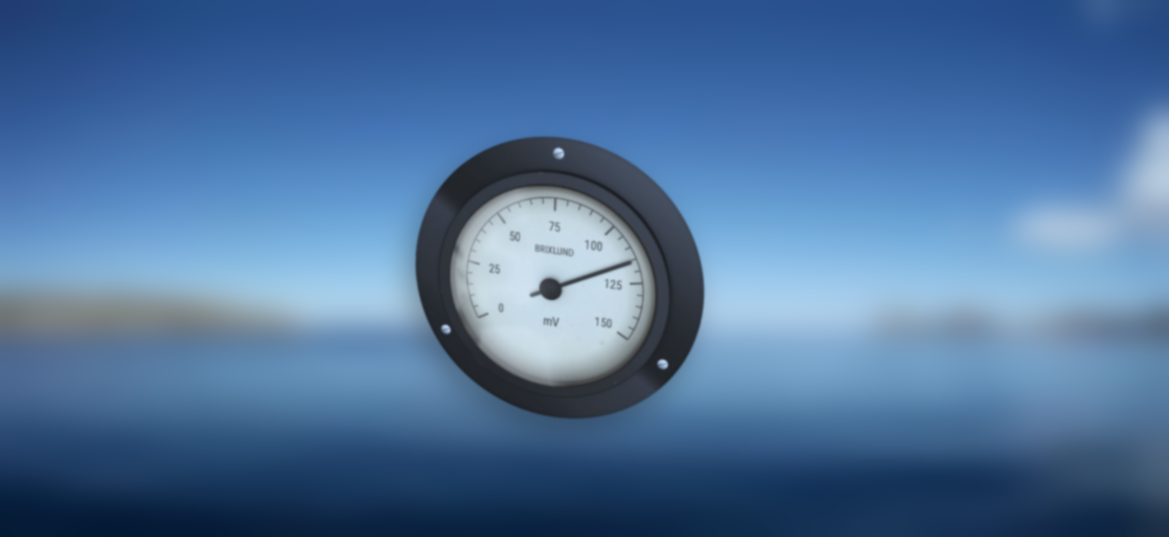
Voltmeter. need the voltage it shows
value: 115 mV
